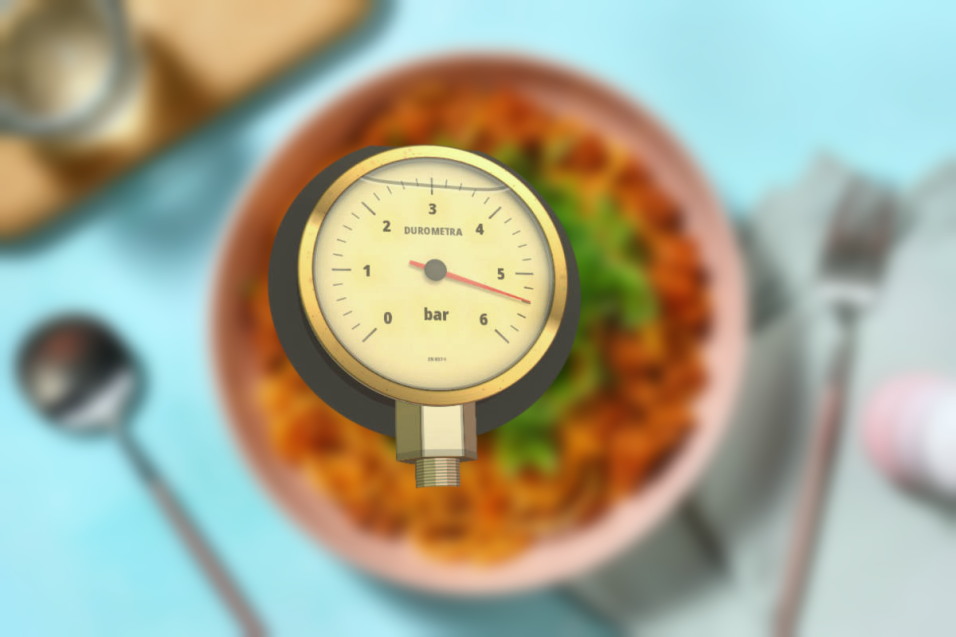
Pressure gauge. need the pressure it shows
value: 5.4 bar
